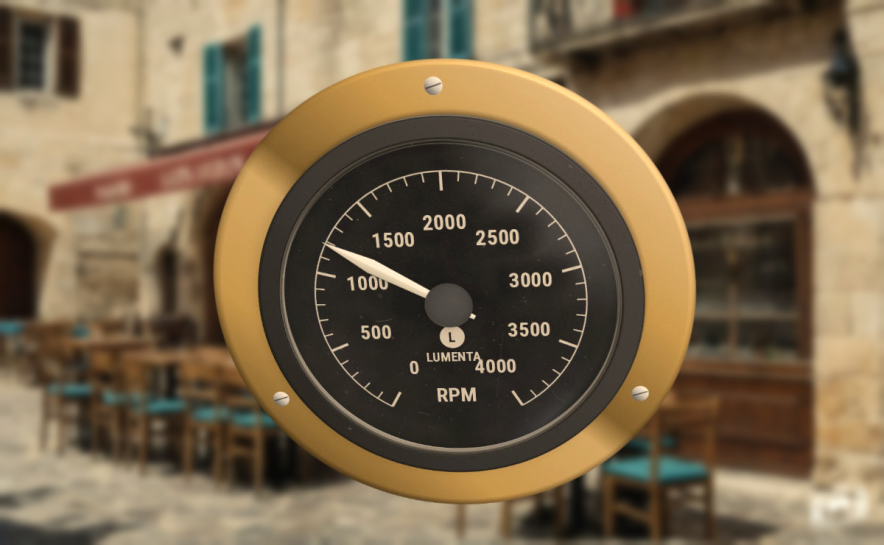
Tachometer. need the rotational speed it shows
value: 1200 rpm
